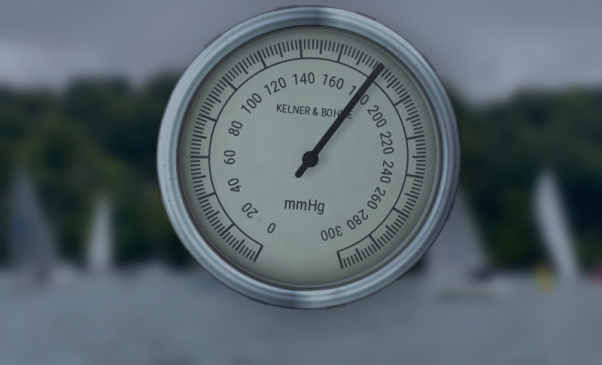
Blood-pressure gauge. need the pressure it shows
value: 180 mmHg
